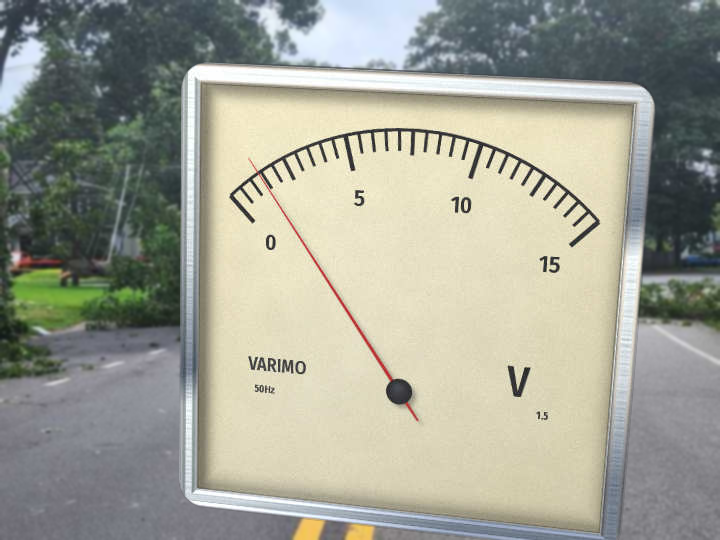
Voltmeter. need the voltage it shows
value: 1.5 V
